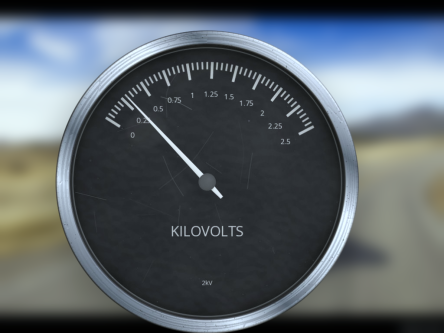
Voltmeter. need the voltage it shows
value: 0.3 kV
